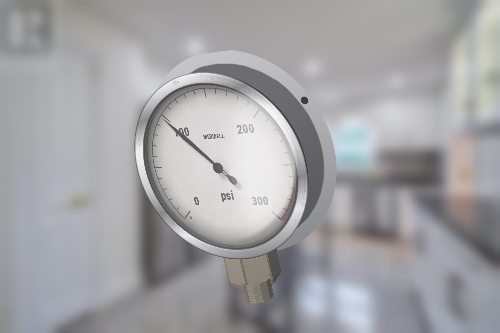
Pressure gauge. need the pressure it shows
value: 100 psi
